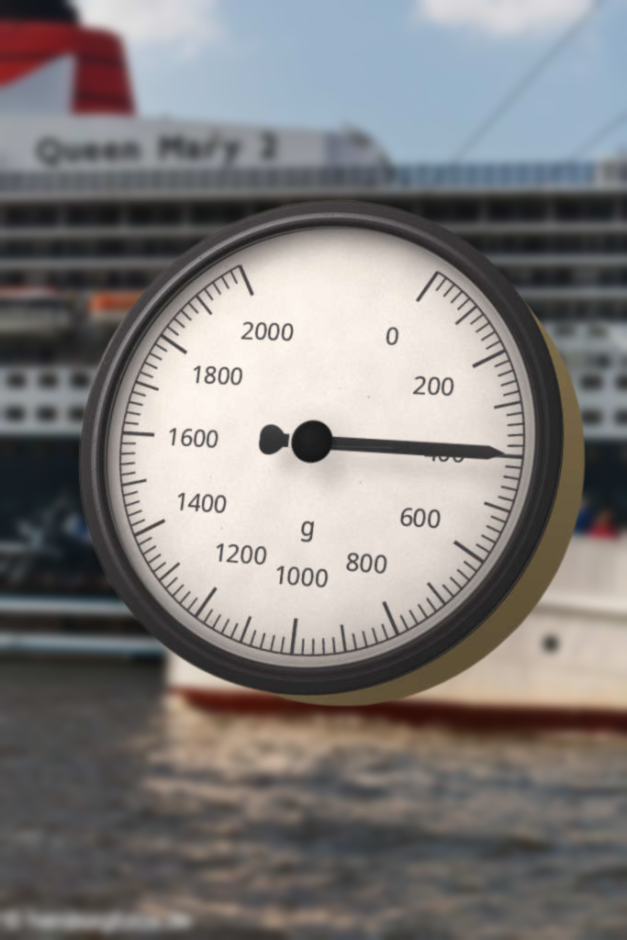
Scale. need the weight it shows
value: 400 g
